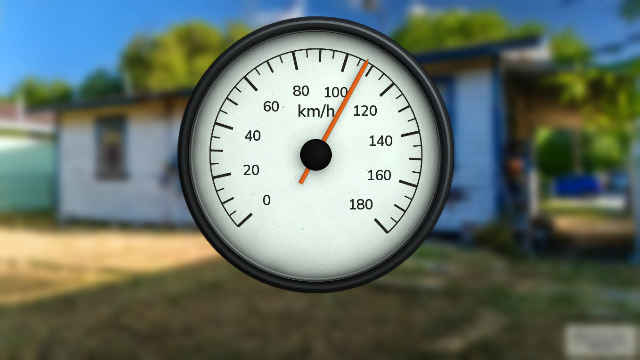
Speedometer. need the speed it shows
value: 107.5 km/h
